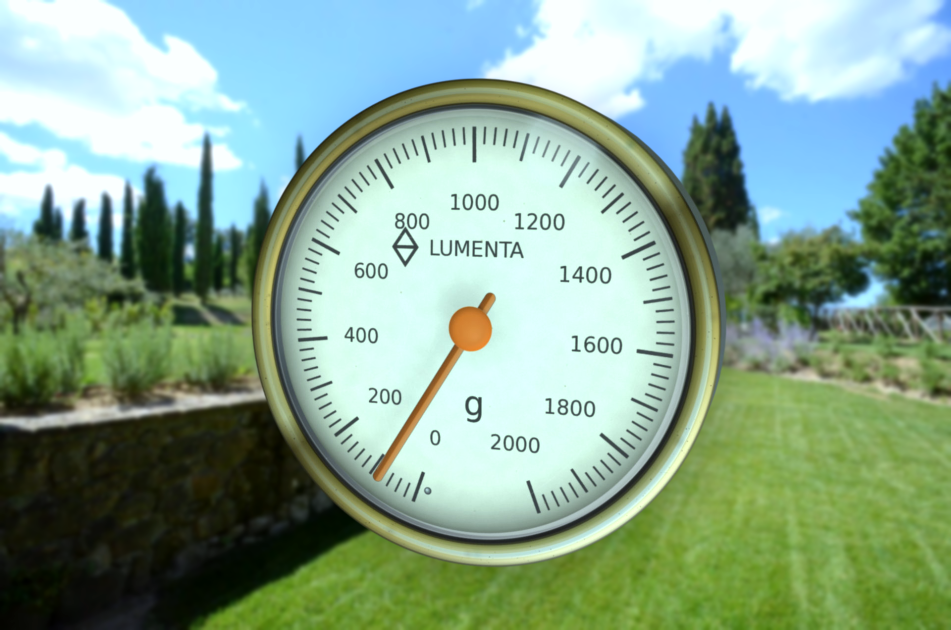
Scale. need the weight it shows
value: 80 g
